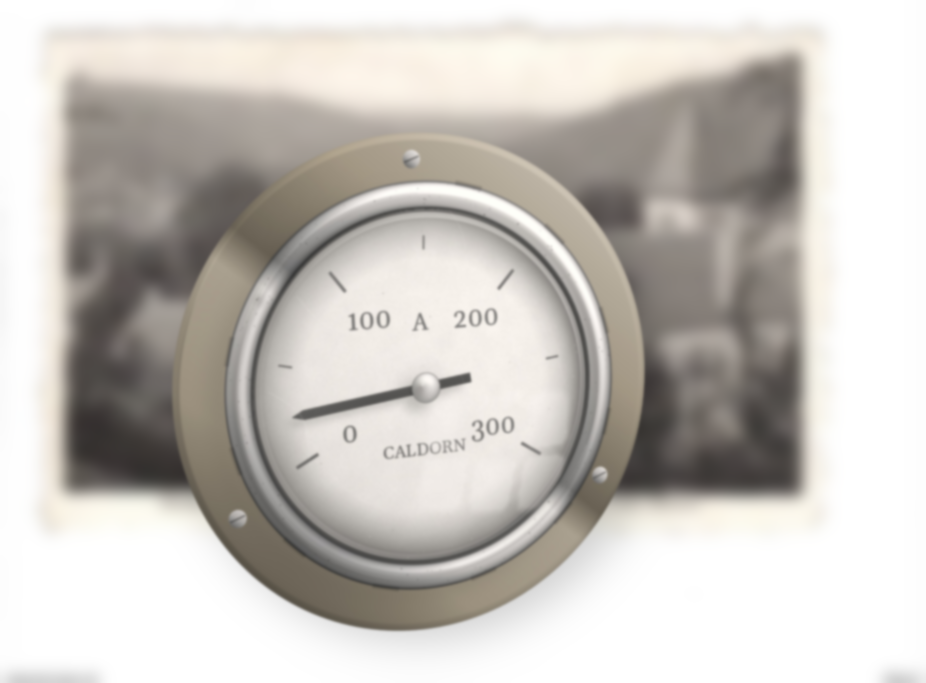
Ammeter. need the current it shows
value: 25 A
